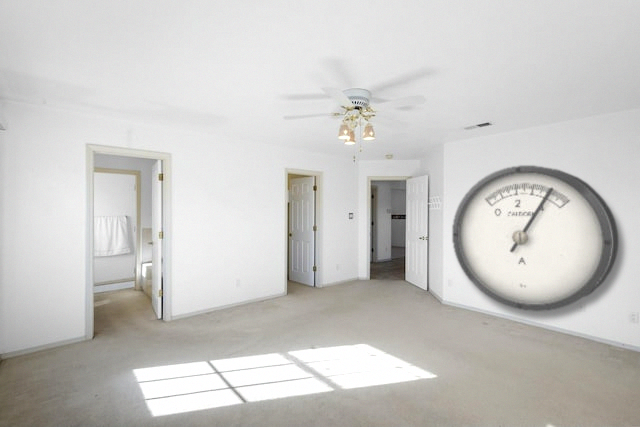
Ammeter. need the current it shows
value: 4 A
